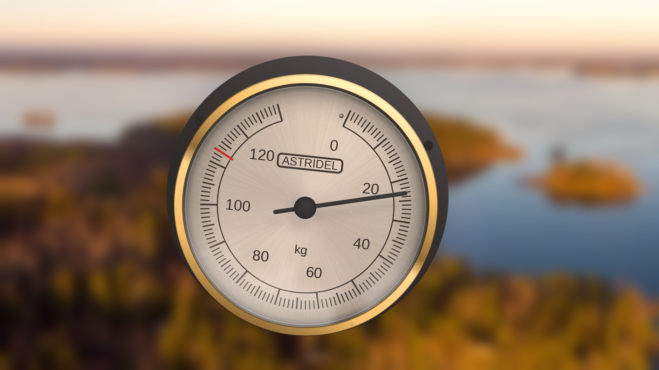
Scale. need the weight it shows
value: 23 kg
